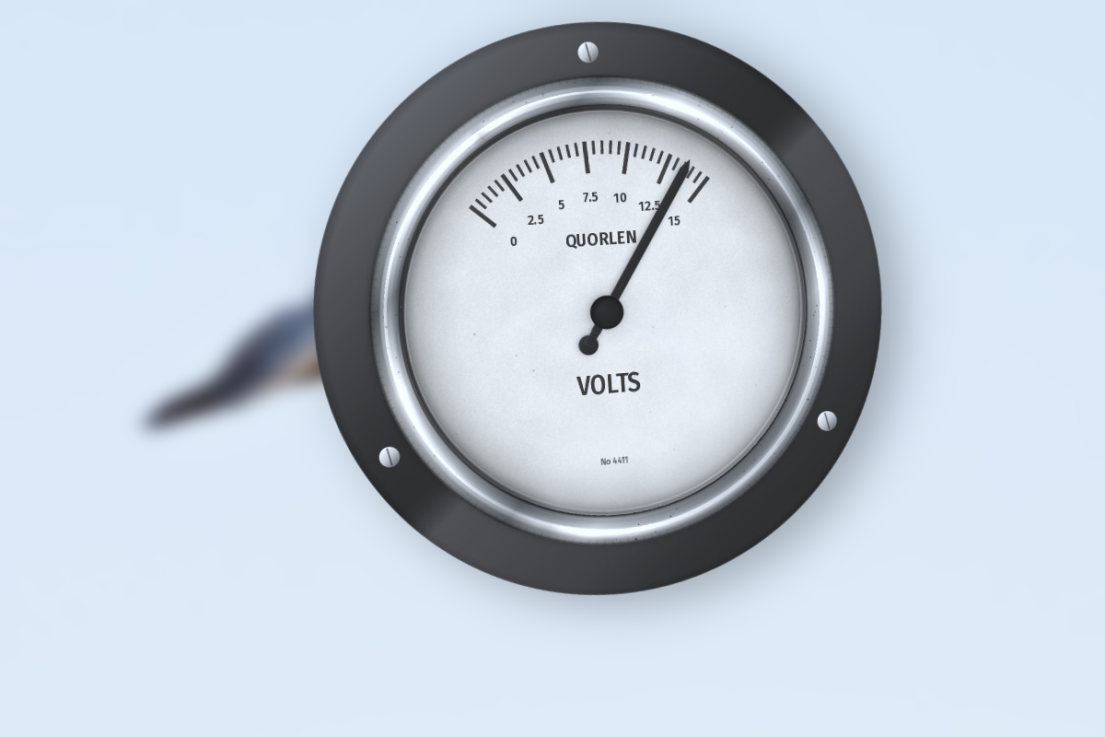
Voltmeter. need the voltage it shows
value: 13.5 V
